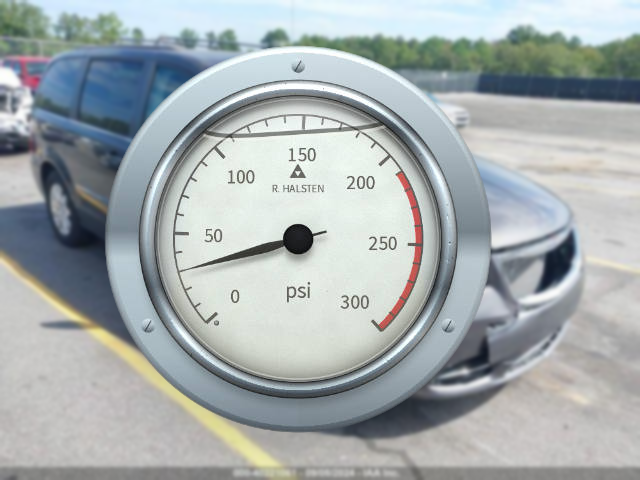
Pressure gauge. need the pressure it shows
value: 30 psi
